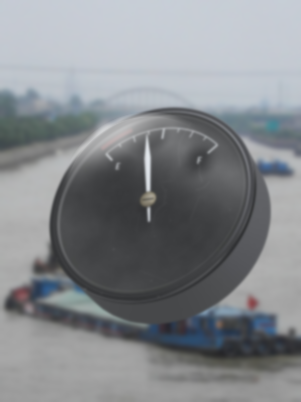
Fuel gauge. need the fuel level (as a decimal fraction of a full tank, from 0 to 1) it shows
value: 0.375
